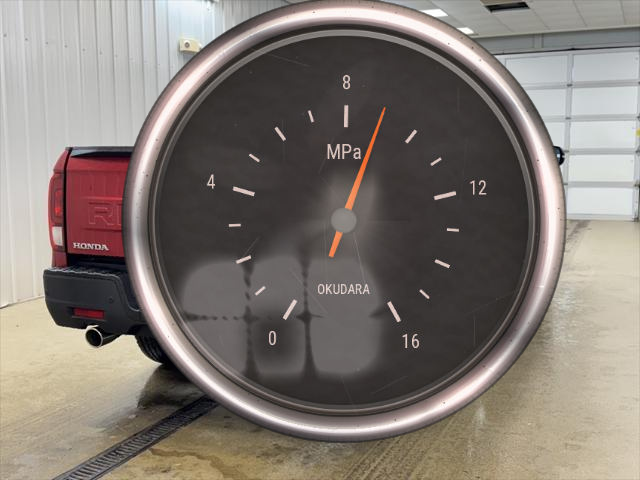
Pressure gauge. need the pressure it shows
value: 9 MPa
